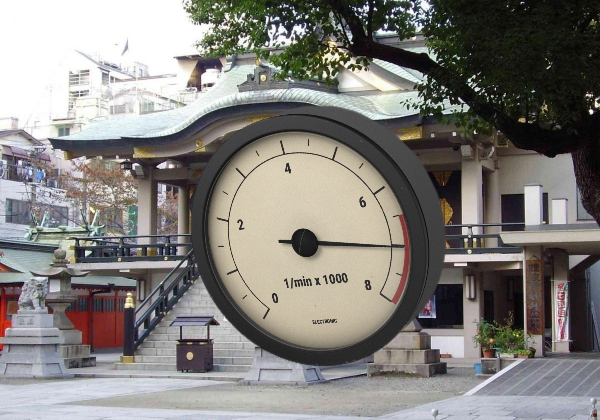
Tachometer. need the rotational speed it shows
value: 7000 rpm
